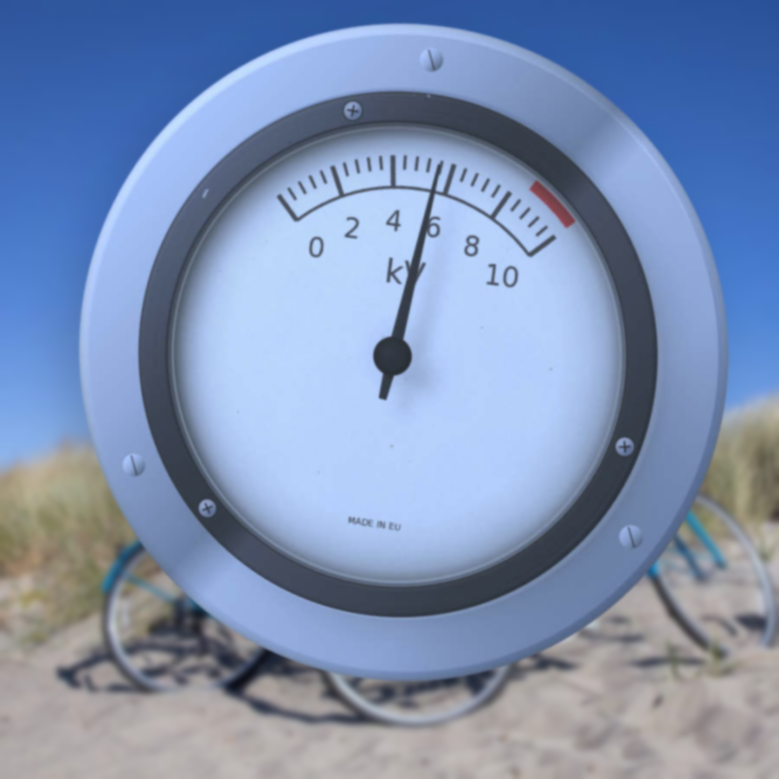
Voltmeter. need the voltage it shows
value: 5.6 kV
